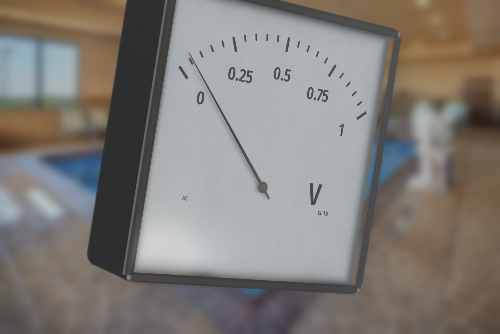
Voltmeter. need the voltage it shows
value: 0.05 V
